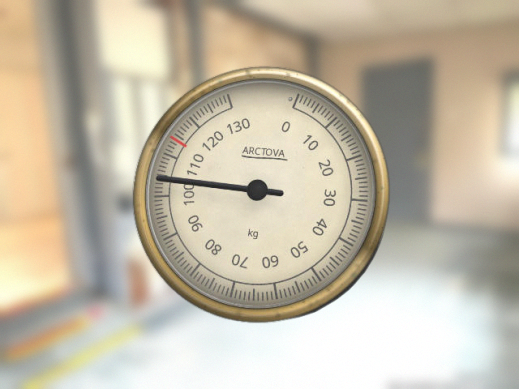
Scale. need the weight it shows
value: 104 kg
